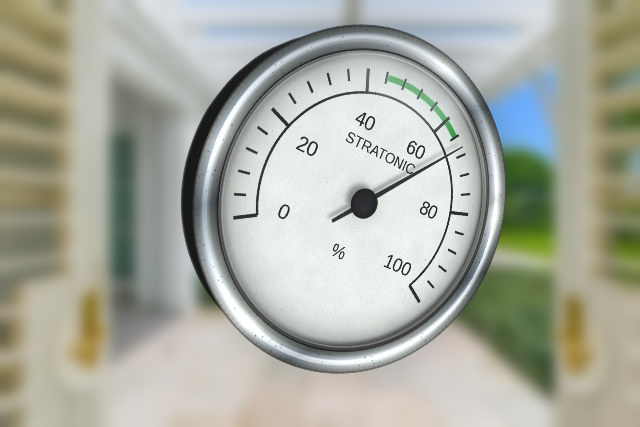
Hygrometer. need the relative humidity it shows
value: 66 %
